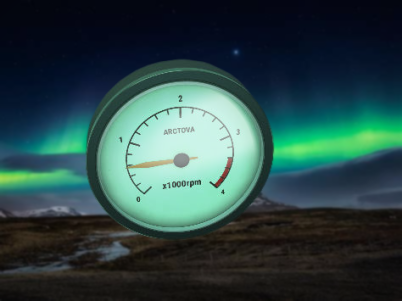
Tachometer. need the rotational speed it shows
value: 600 rpm
